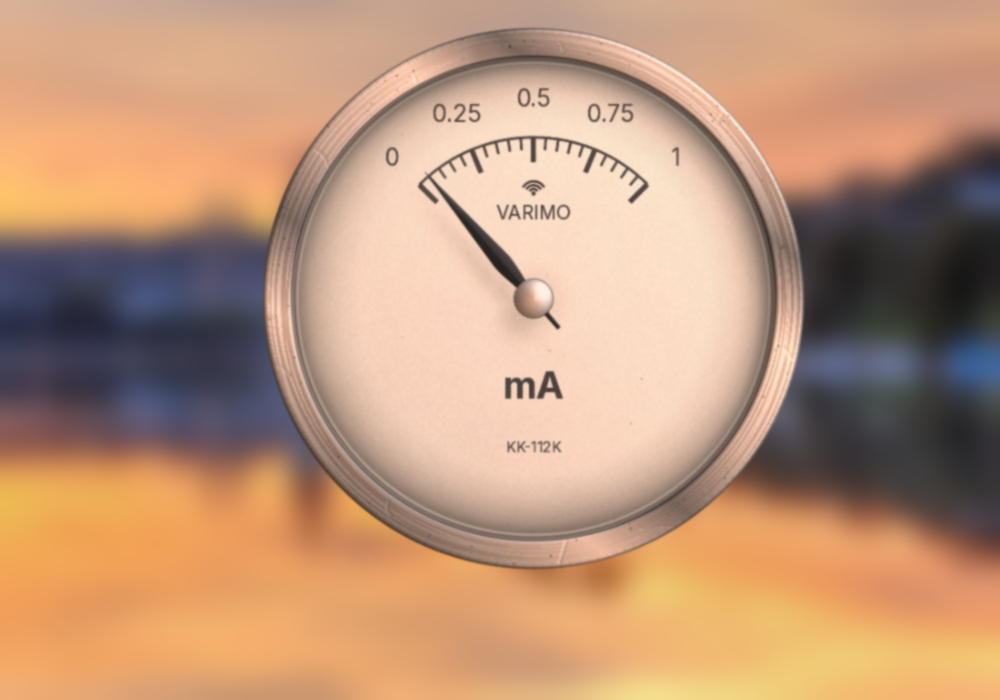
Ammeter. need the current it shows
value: 0.05 mA
